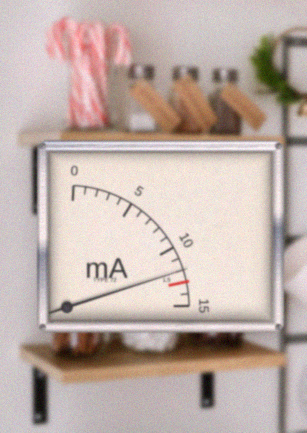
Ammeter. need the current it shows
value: 12 mA
